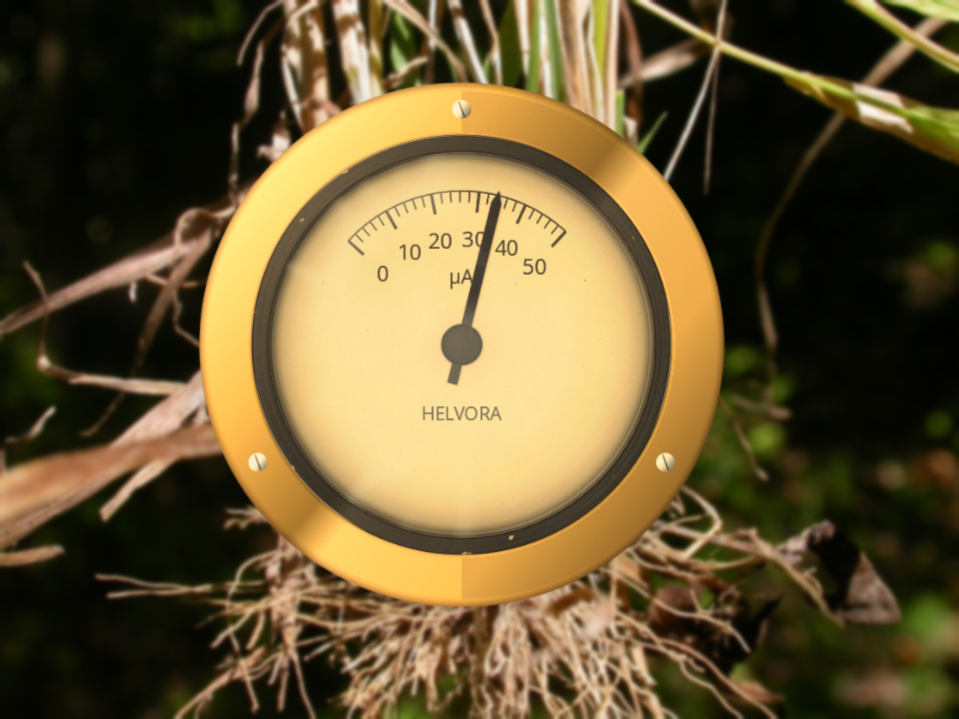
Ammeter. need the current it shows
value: 34 µA
